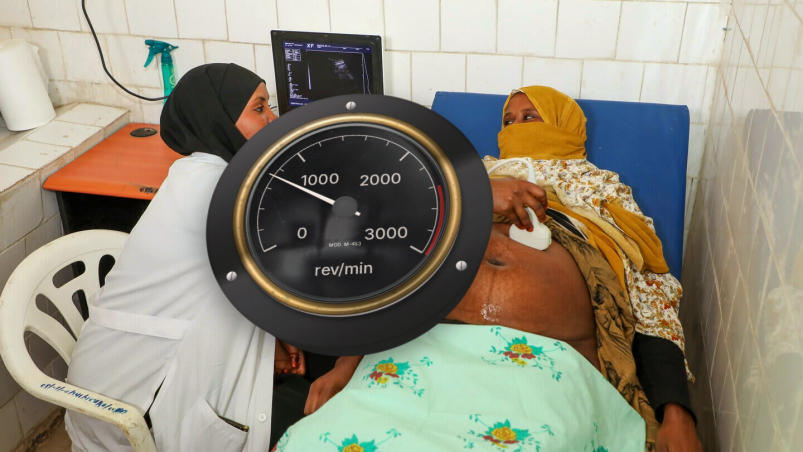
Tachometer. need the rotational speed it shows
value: 700 rpm
